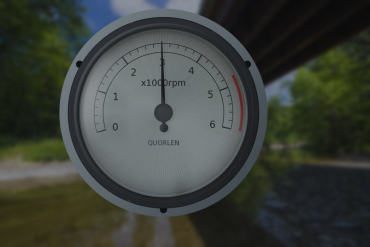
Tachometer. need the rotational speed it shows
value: 3000 rpm
